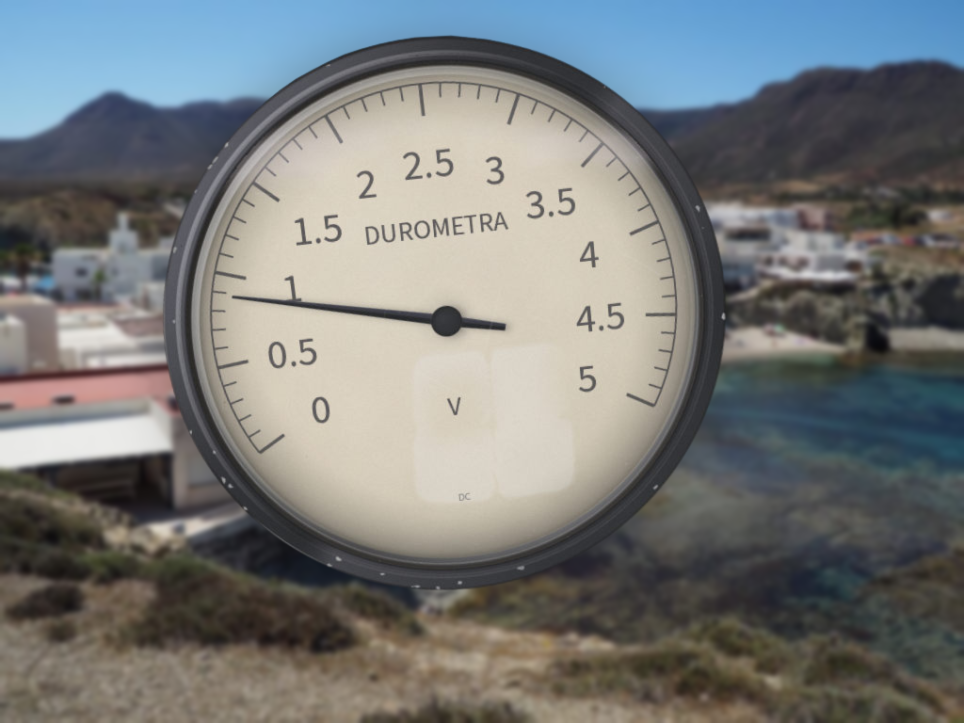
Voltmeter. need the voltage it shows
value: 0.9 V
